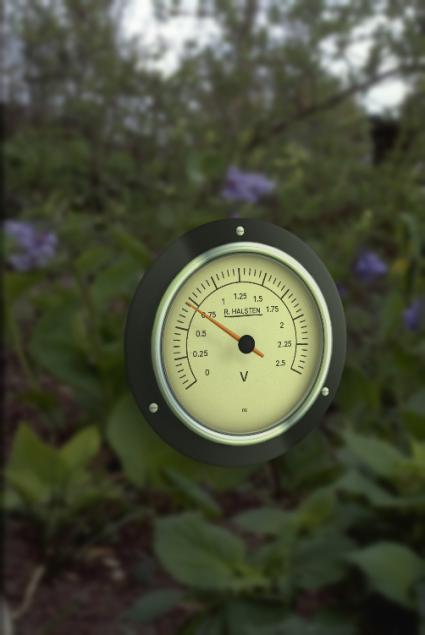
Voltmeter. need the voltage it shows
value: 0.7 V
